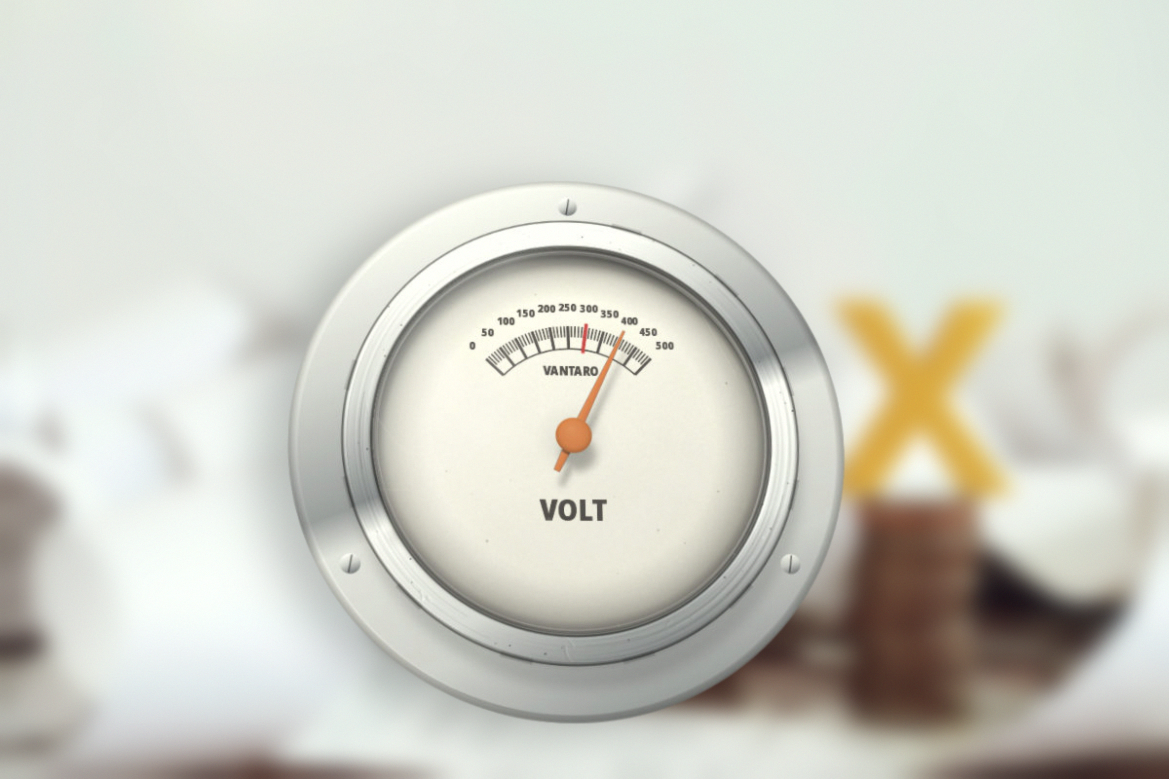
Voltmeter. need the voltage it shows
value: 400 V
